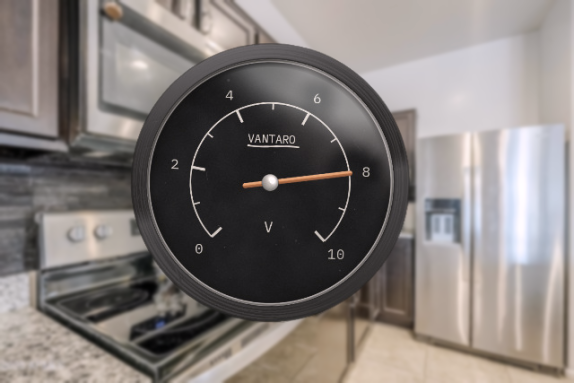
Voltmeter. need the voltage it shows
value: 8 V
